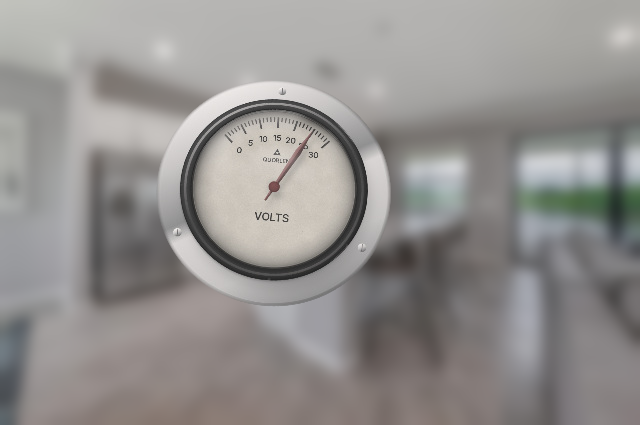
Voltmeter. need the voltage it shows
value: 25 V
